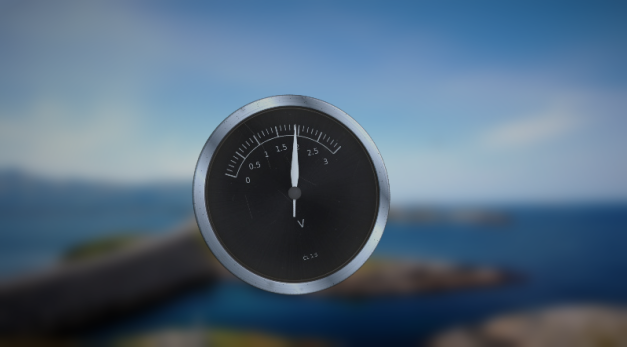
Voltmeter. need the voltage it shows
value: 1.9 V
